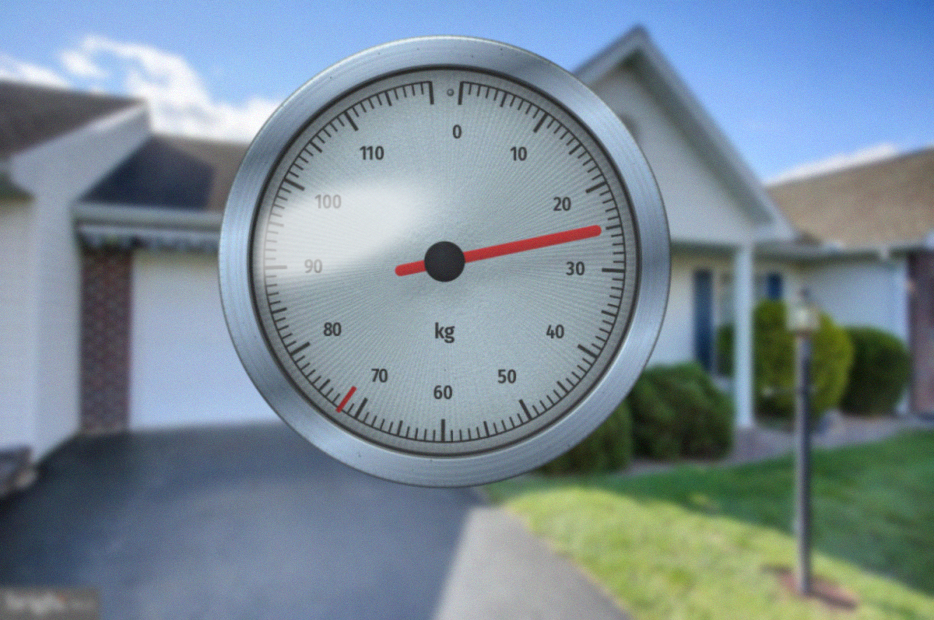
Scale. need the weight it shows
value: 25 kg
